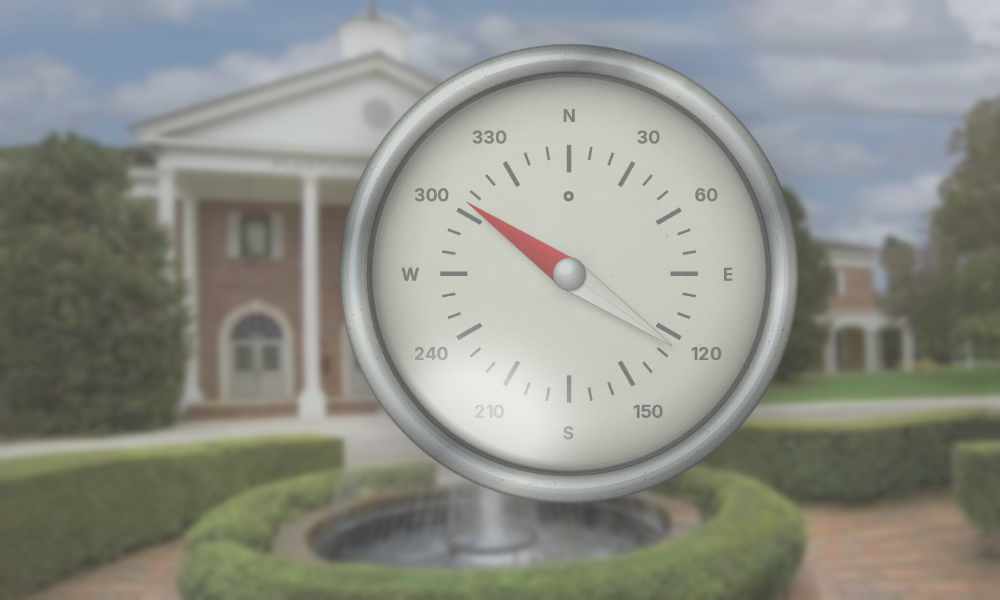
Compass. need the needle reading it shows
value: 305 °
